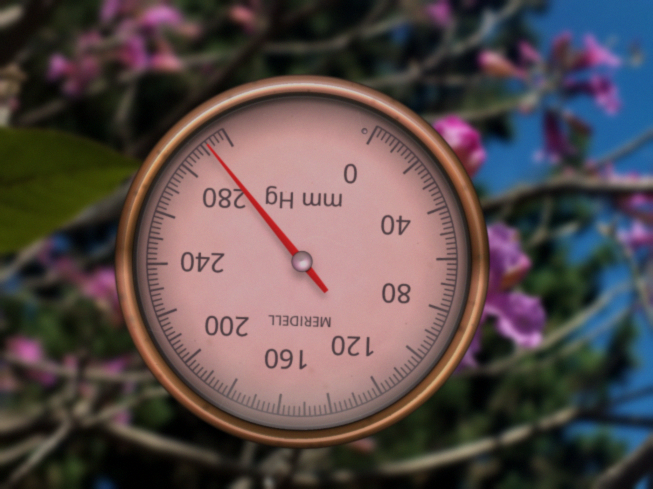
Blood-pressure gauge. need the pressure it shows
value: 292 mmHg
